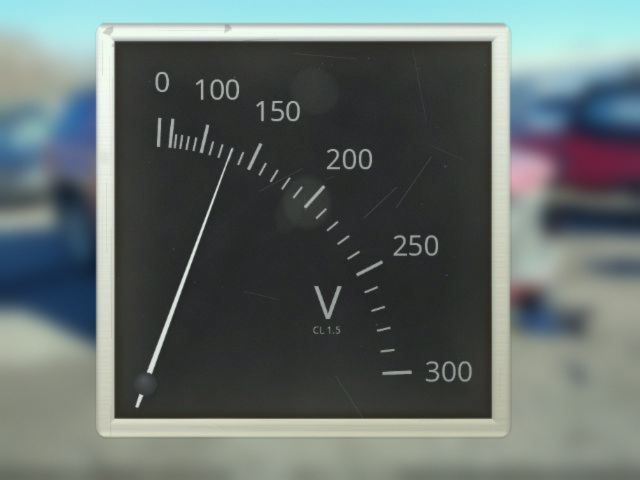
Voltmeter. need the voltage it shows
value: 130 V
